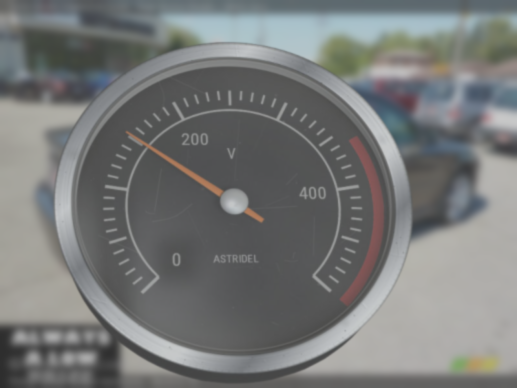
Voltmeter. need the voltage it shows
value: 150 V
